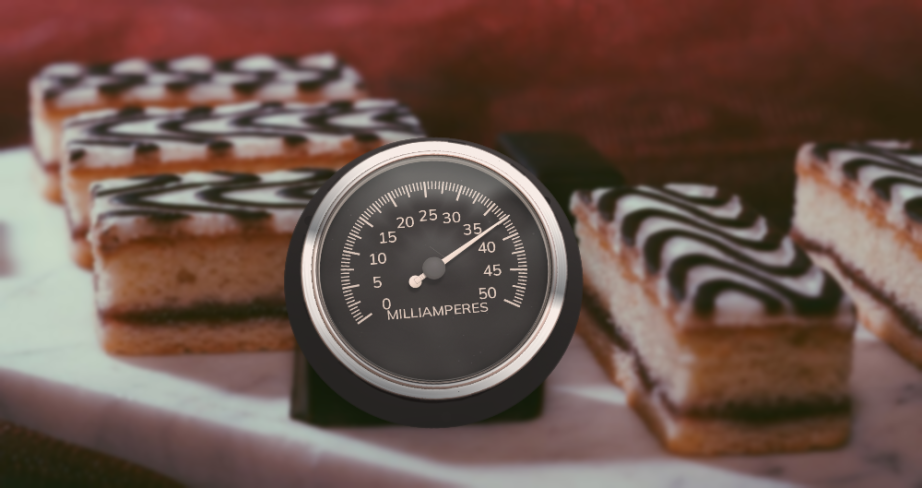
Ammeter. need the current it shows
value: 37.5 mA
